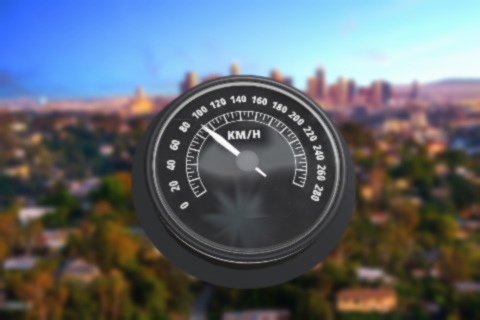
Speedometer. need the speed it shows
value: 90 km/h
